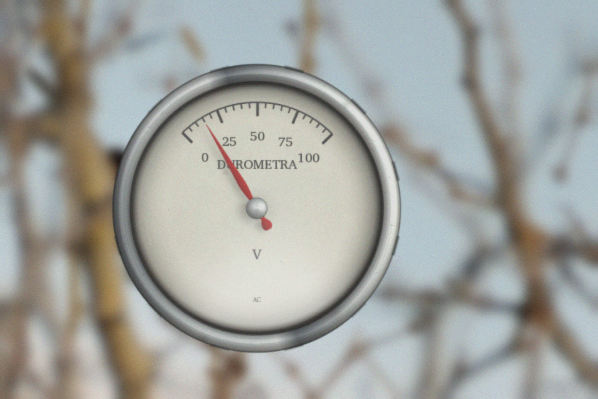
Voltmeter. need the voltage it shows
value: 15 V
